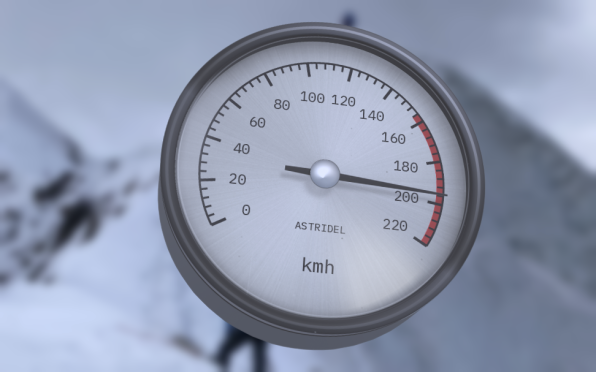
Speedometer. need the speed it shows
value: 196 km/h
